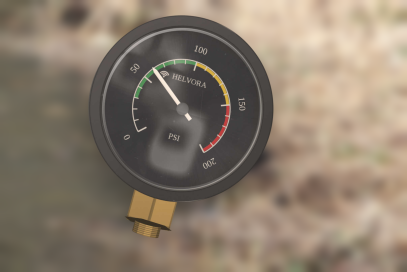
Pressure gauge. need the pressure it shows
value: 60 psi
